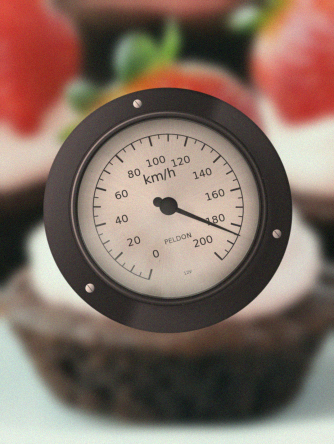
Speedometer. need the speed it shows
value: 185 km/h
